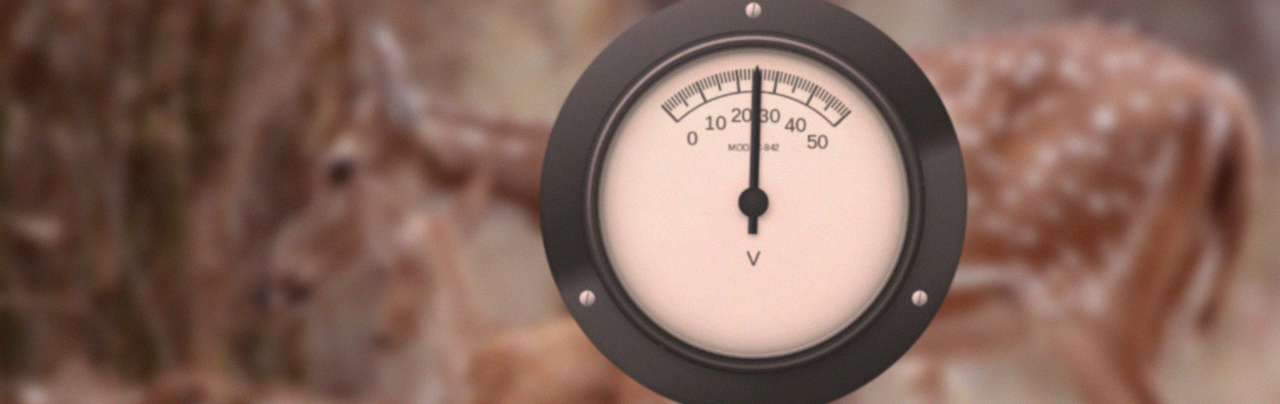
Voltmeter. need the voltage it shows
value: 25 V
